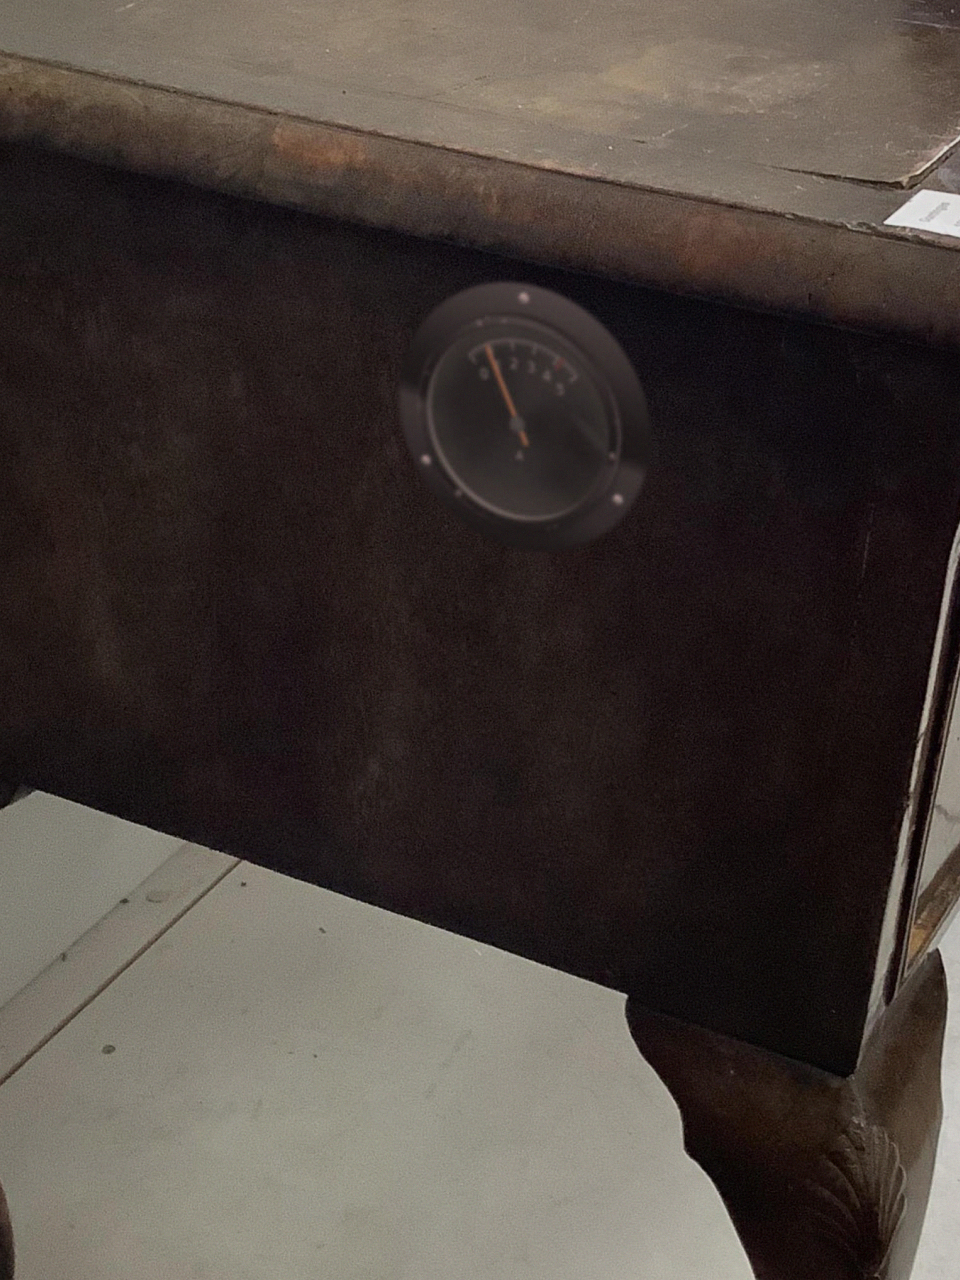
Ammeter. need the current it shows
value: 1 A
